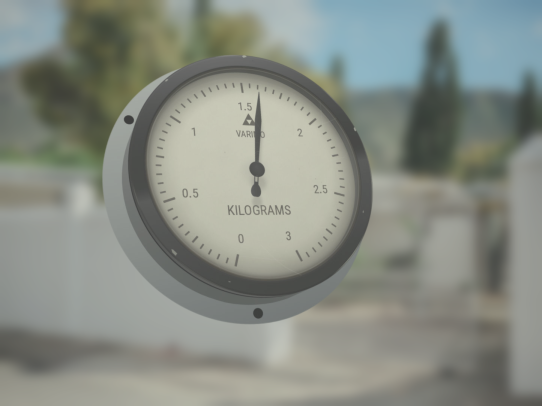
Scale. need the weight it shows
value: 1.6 kg
